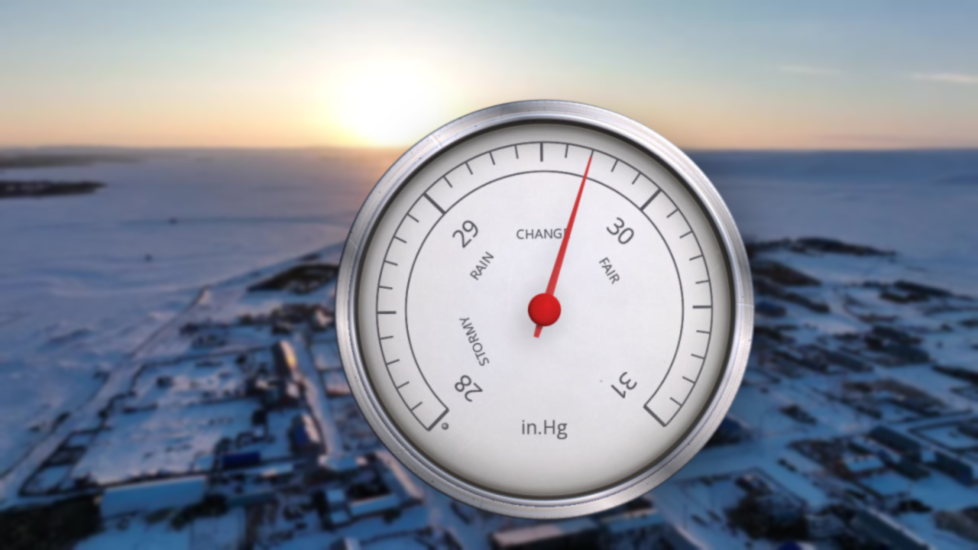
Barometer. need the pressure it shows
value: 29.7 inHg
